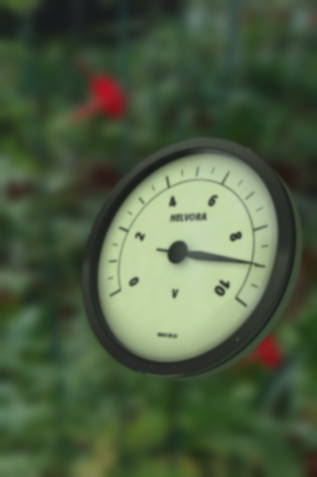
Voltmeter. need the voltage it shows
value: 9 V
